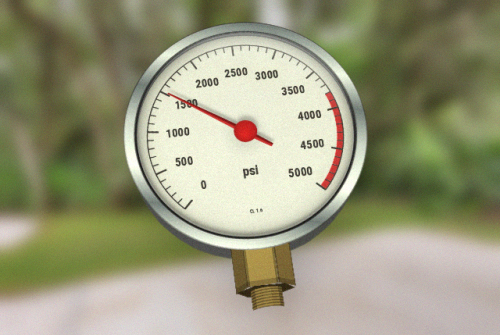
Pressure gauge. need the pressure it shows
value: 1500 psi
